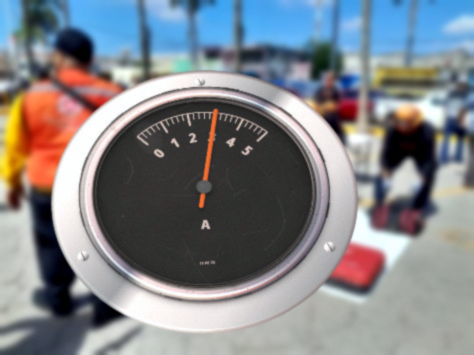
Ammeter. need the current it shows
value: 3 A
